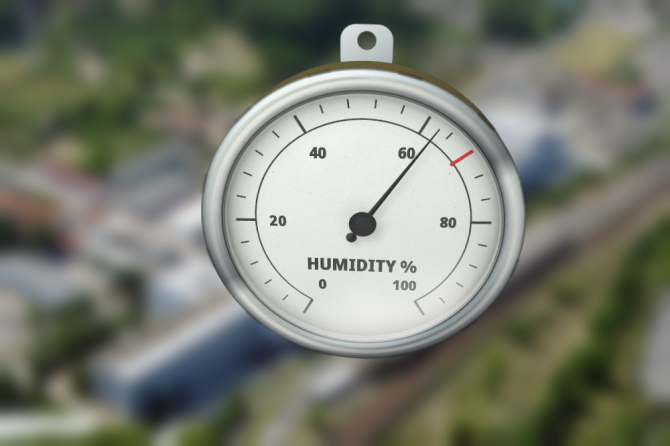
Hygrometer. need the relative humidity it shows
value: 62 %
